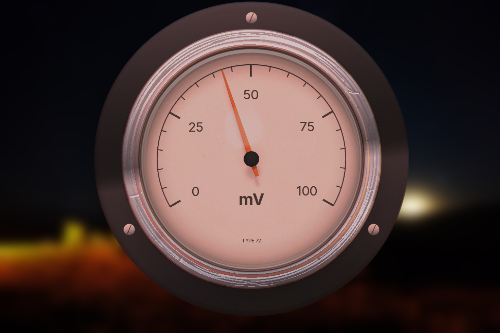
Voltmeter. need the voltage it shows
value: 42.5 mV
